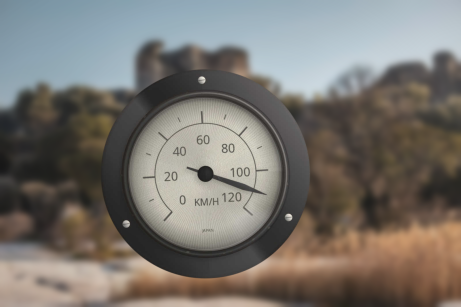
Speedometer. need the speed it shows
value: 110 km/h
